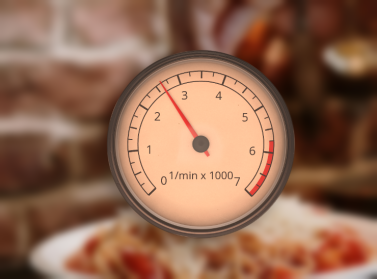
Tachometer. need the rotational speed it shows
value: 2625 rpm
